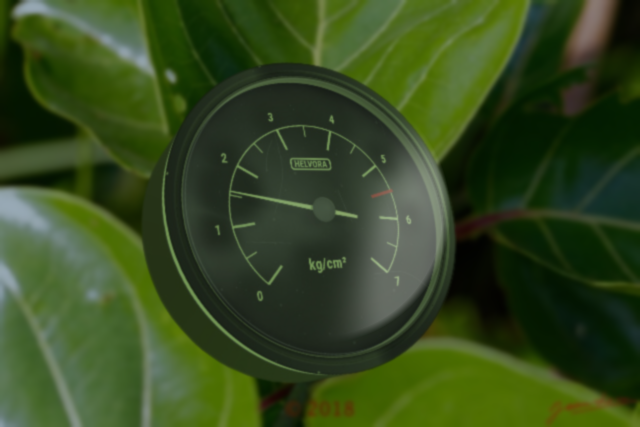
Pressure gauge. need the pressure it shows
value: 1.5 kg/cm²
